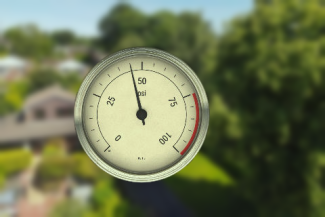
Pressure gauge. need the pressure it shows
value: 45 psi
